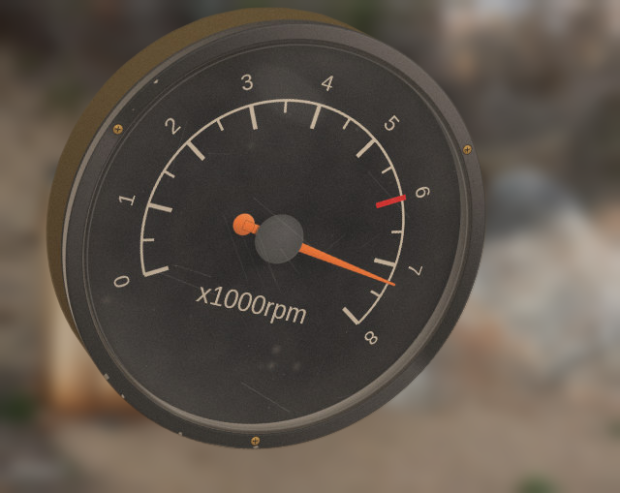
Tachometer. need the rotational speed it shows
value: 7250 rpm
